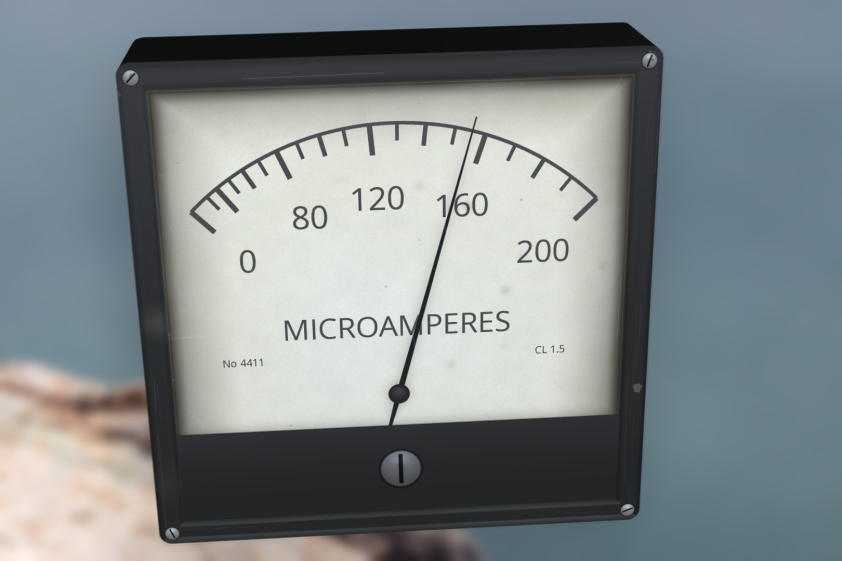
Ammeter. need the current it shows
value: 155 µA
